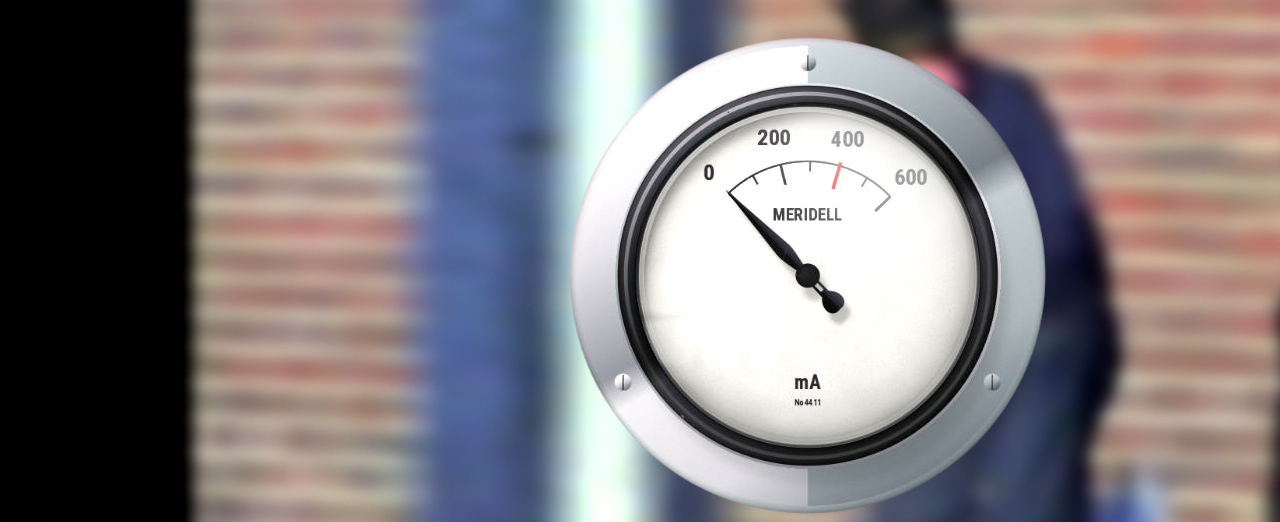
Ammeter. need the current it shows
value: 0 mA
